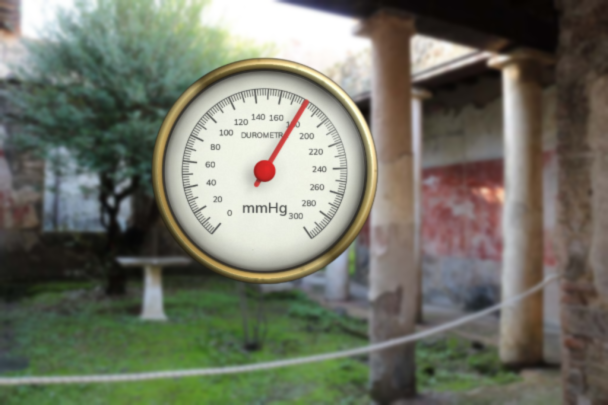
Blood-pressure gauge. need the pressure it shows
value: 180 mmHg
